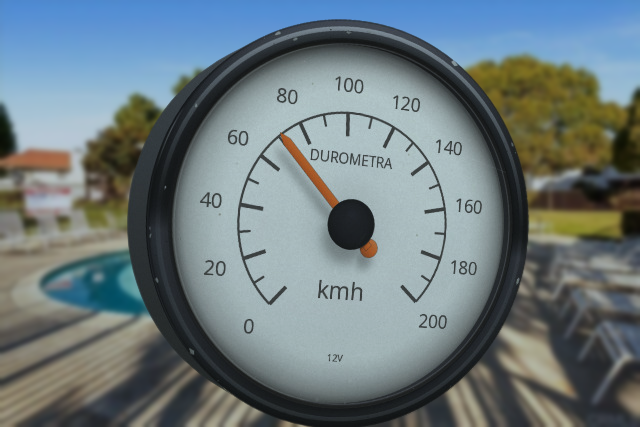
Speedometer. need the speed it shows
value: 70 km/h
